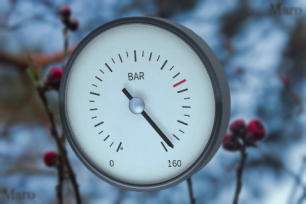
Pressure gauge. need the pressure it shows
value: 155 bar
